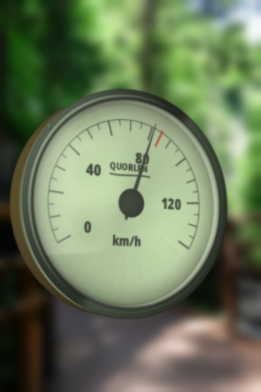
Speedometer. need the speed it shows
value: 80 km/h
